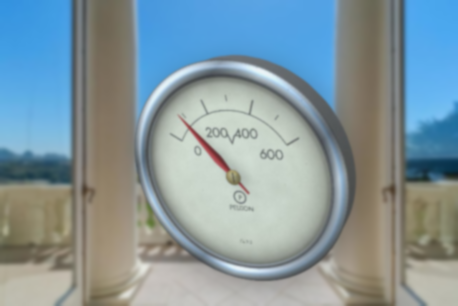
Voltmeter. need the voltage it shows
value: 100 V
